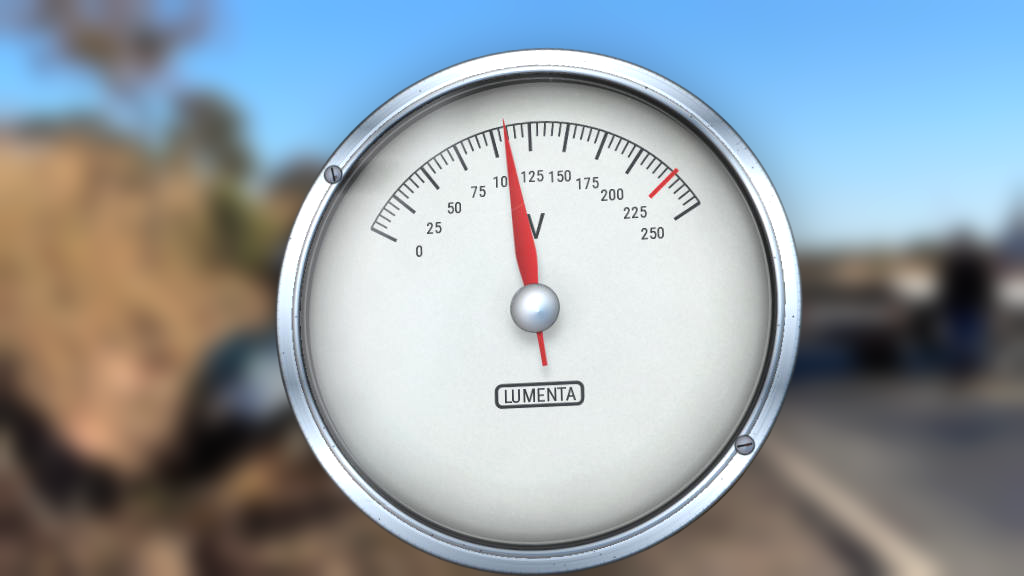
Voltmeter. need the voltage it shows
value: 110 V
